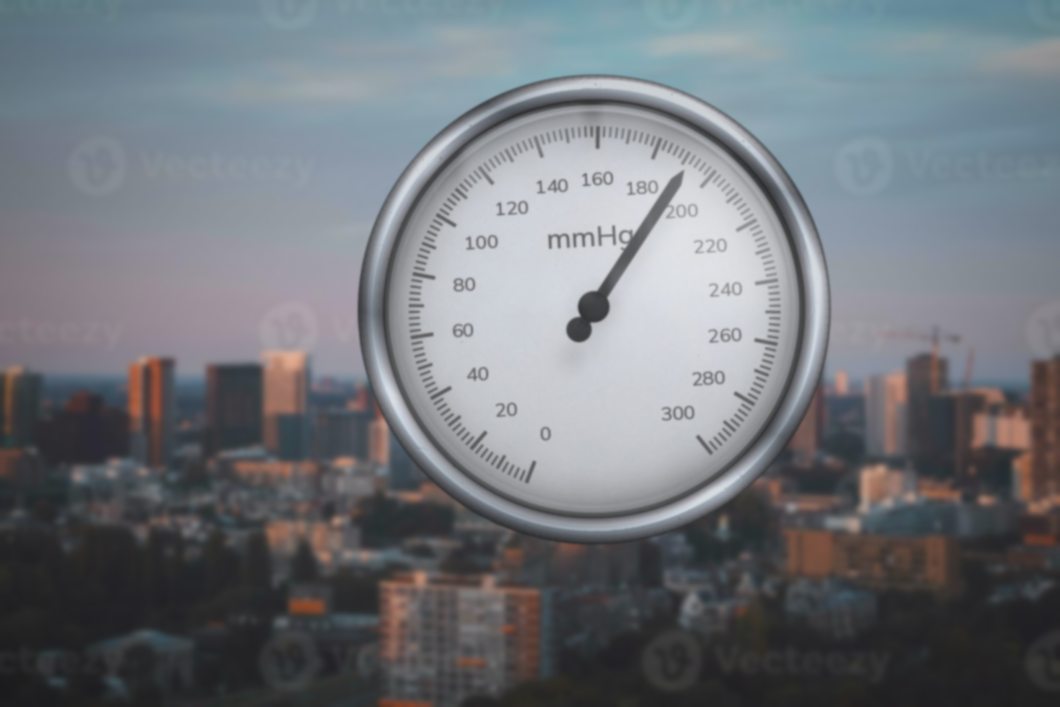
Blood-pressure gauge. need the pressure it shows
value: 192 mmHg
